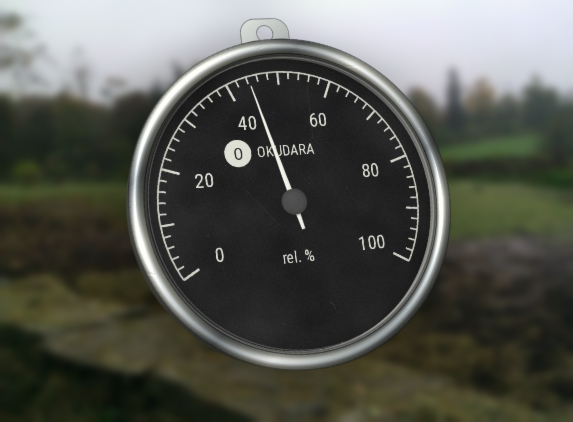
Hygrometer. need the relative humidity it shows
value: 44 %
